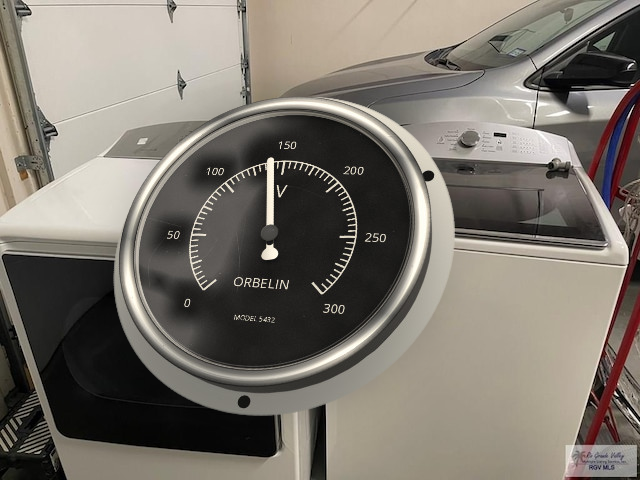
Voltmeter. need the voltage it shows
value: 140 V
